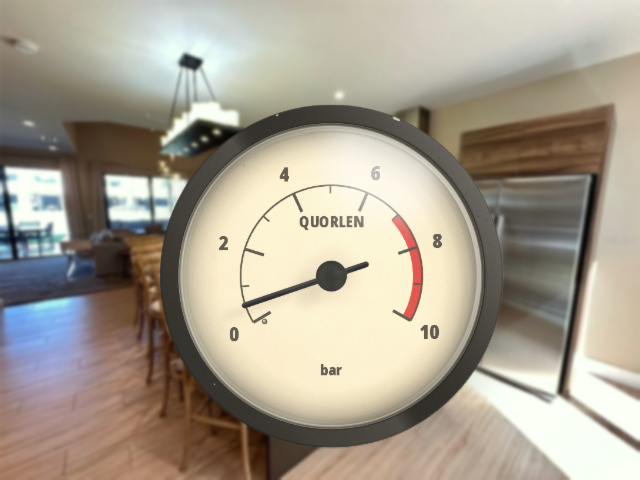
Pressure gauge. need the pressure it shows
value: 0.5 bar
